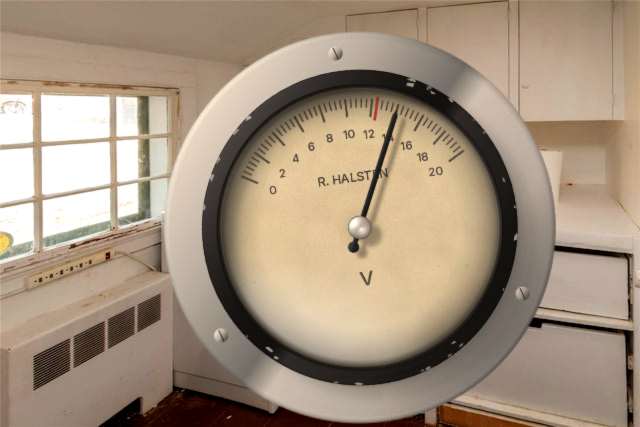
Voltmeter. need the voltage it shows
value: 14 V
